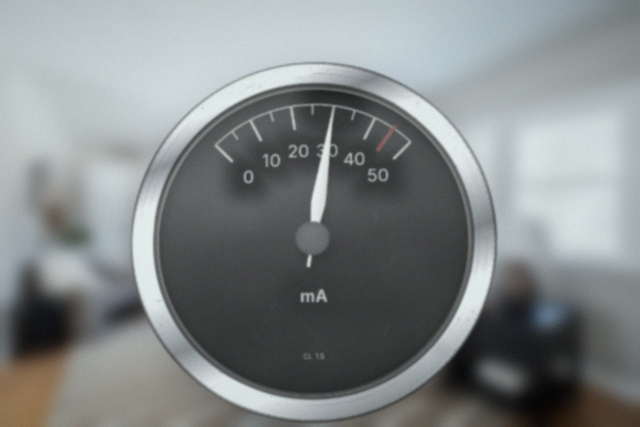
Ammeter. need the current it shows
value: 30 mA
